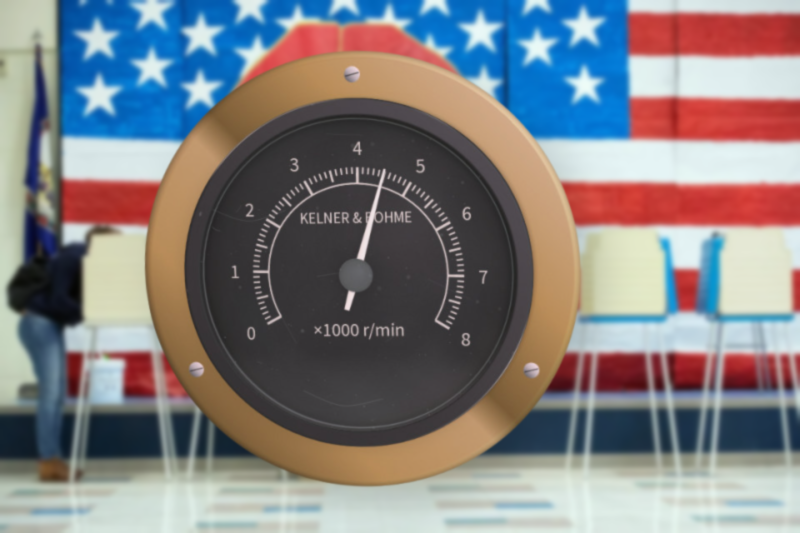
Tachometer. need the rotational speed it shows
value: 4500 rpm
